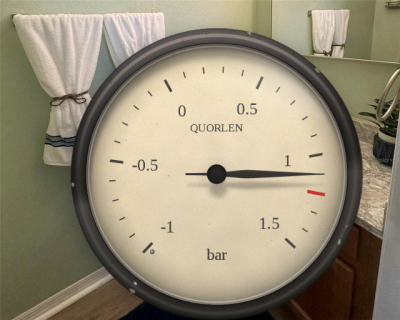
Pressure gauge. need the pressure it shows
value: 1.1 bar
